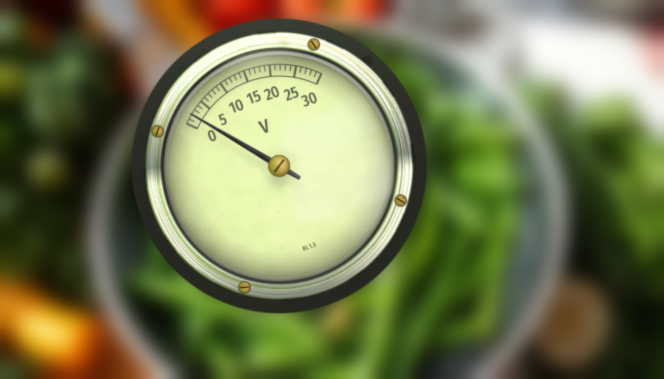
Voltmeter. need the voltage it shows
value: 2 V
